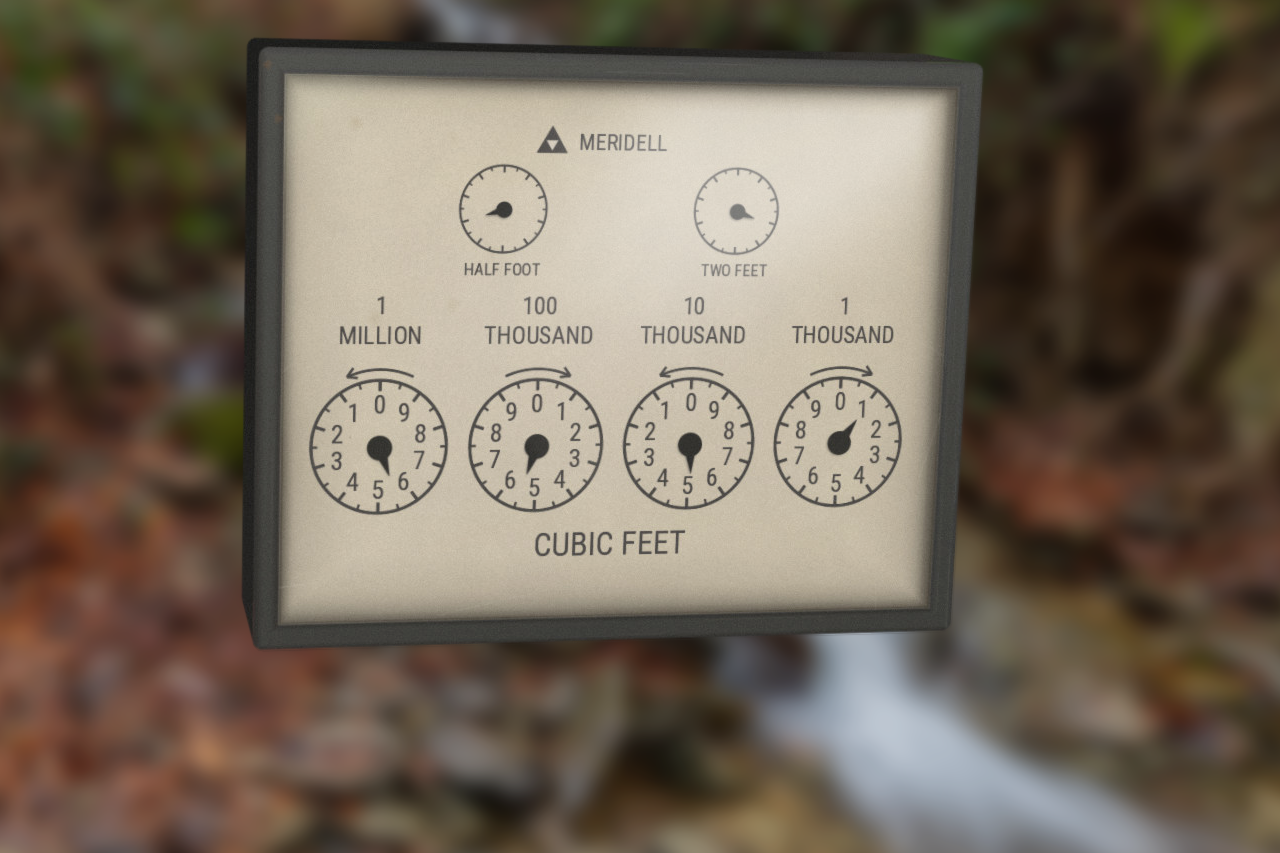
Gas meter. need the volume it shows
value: 555100 ft³
